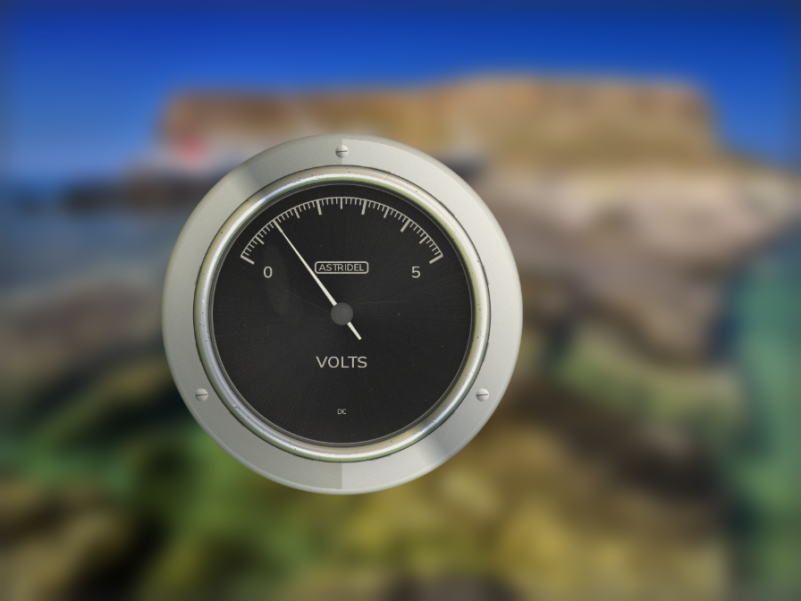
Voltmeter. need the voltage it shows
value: 1 V
